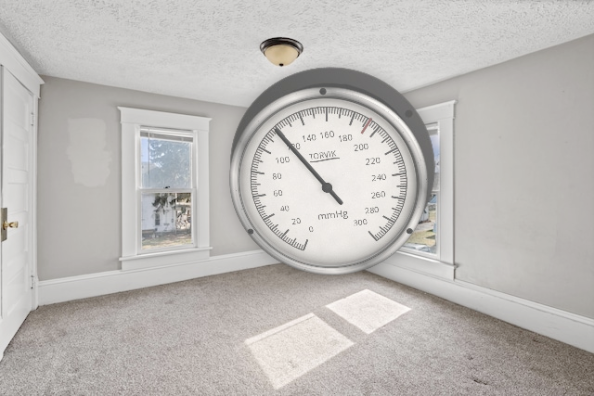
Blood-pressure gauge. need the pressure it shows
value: 120 mmHg
